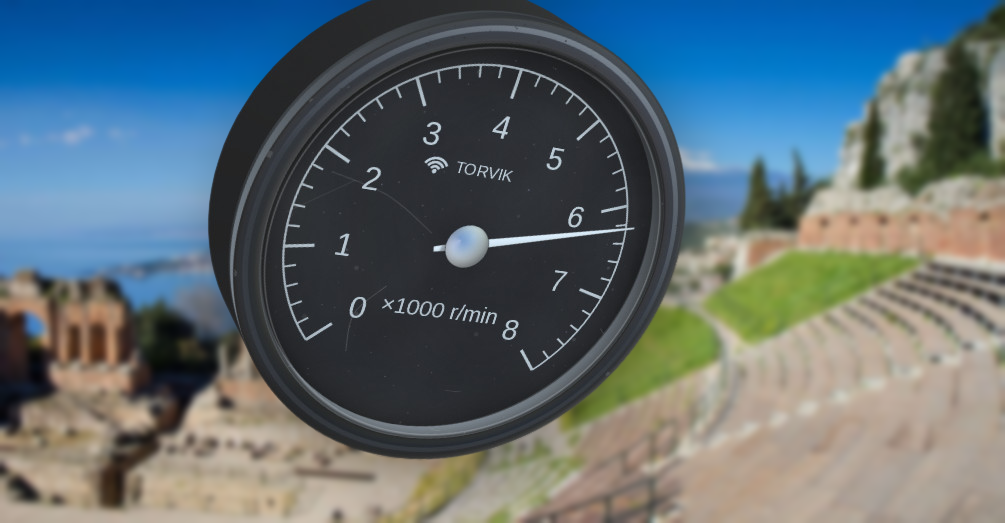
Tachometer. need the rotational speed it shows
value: 6200 rpm
